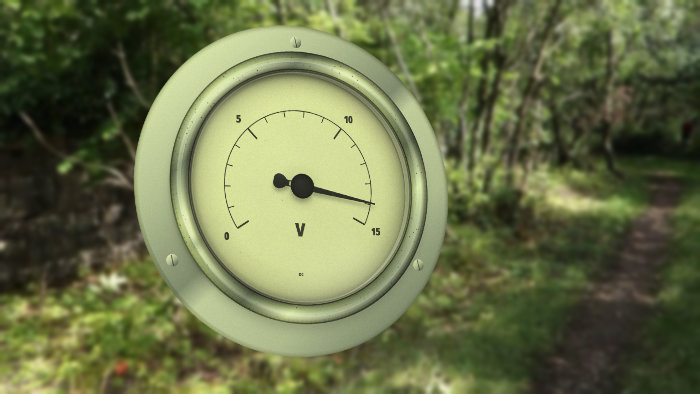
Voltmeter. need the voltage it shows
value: 14 V
